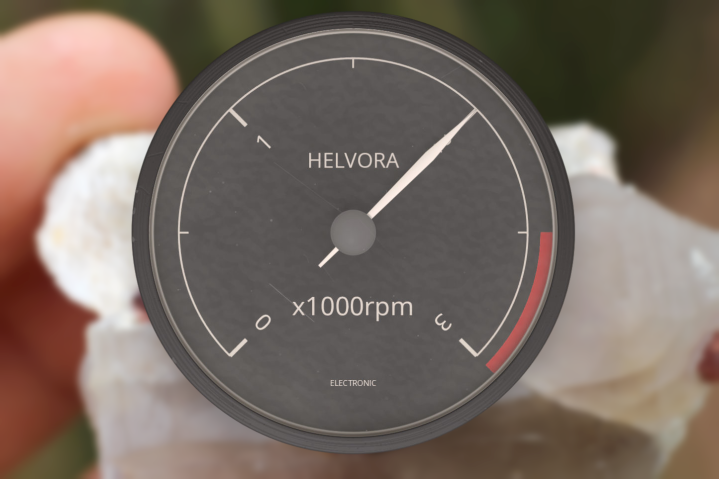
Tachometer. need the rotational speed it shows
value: 2000 rpm
